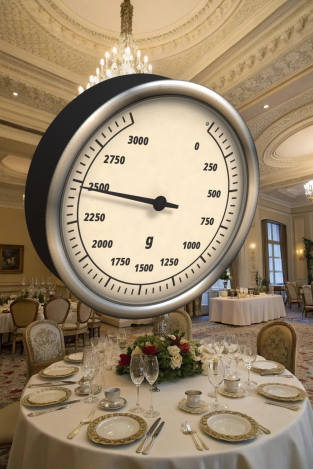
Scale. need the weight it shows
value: 2475 g
